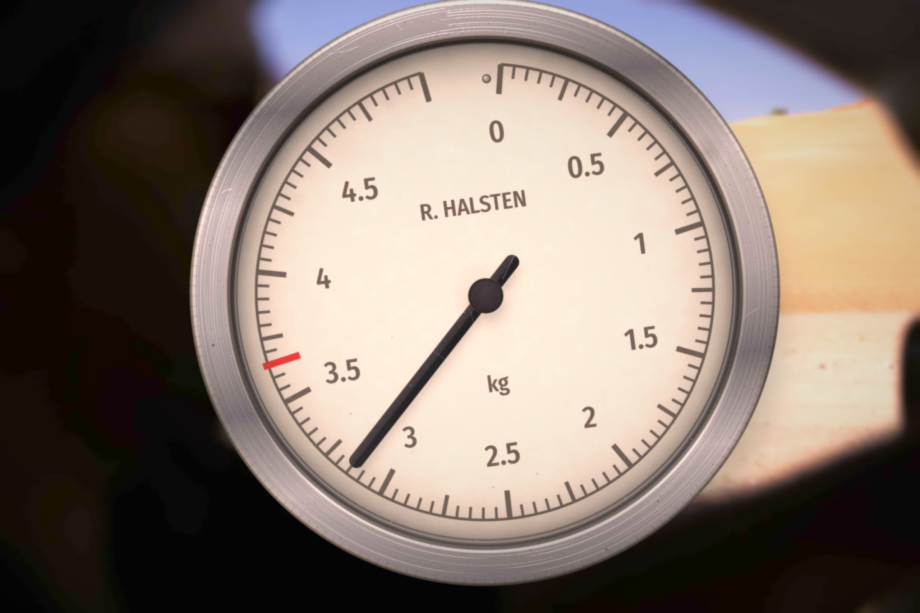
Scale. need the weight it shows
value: 3.15 kg
